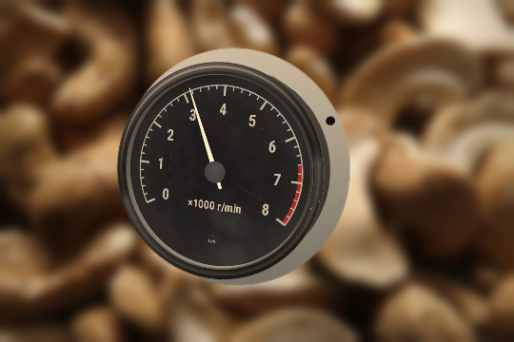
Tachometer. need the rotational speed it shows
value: 3200 rpm
